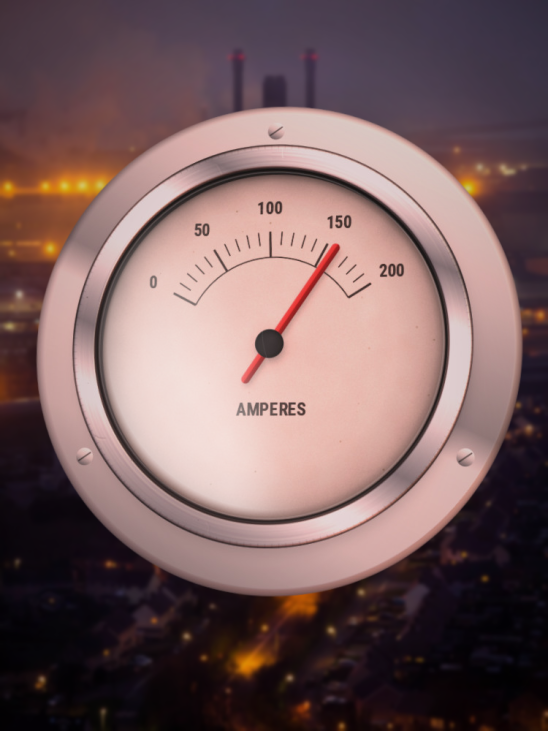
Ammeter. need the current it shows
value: 160 A
